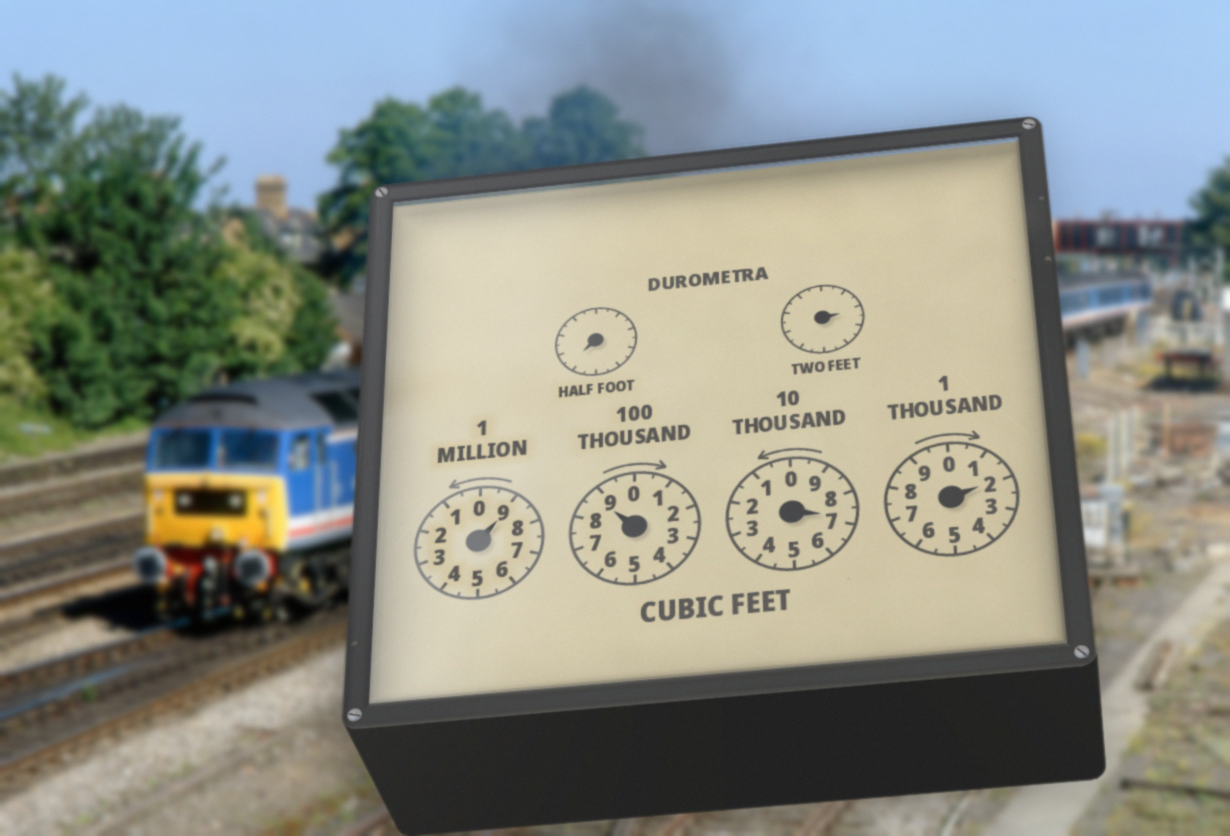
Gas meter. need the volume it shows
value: 887200 ft³
